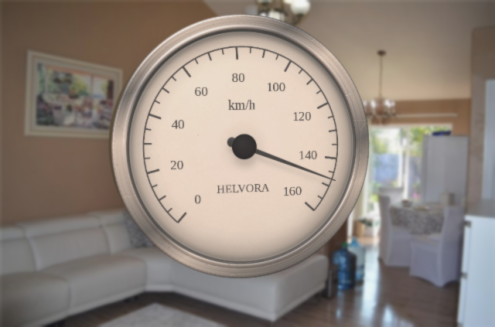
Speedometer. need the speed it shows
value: 147.5 km/h
